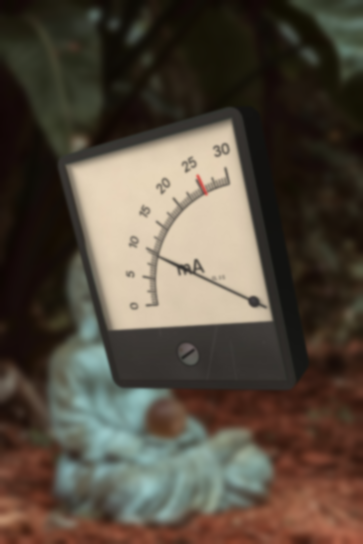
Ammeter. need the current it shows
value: 10 mA
